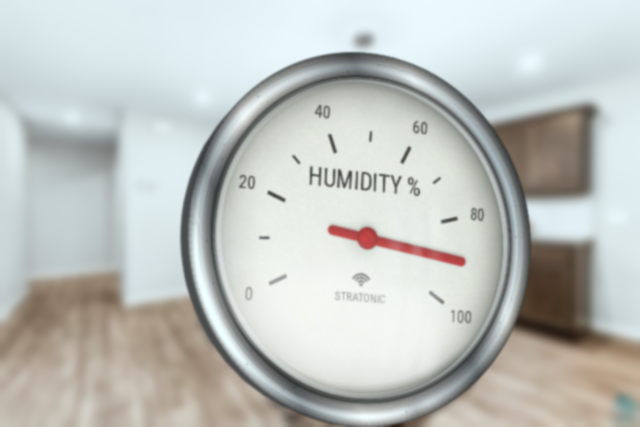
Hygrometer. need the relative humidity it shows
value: 90 %
